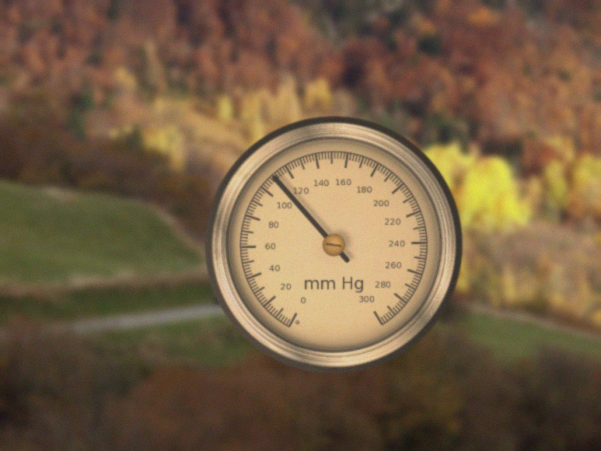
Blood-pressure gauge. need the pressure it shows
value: 110 mmHg
